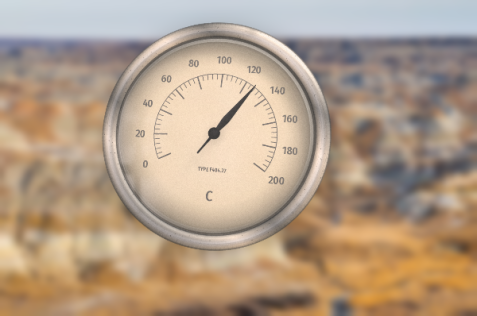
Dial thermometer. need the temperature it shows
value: 128 °C
